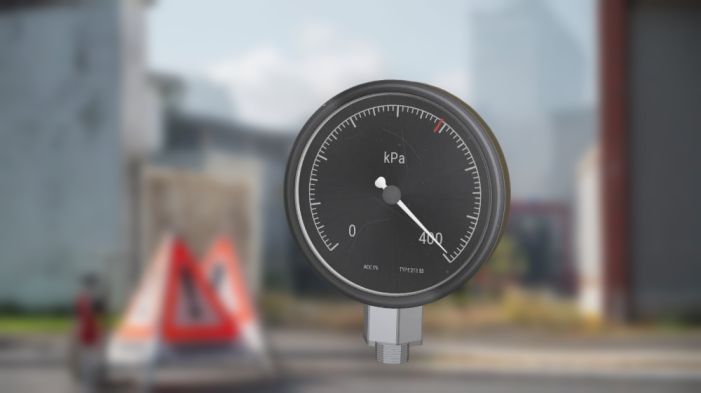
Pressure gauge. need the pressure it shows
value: 395 kPa
